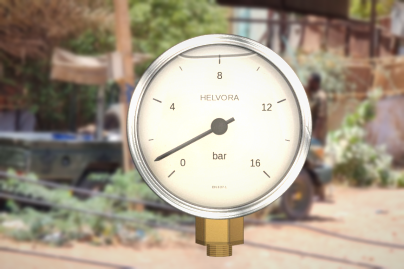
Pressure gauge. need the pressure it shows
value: 1 bar
